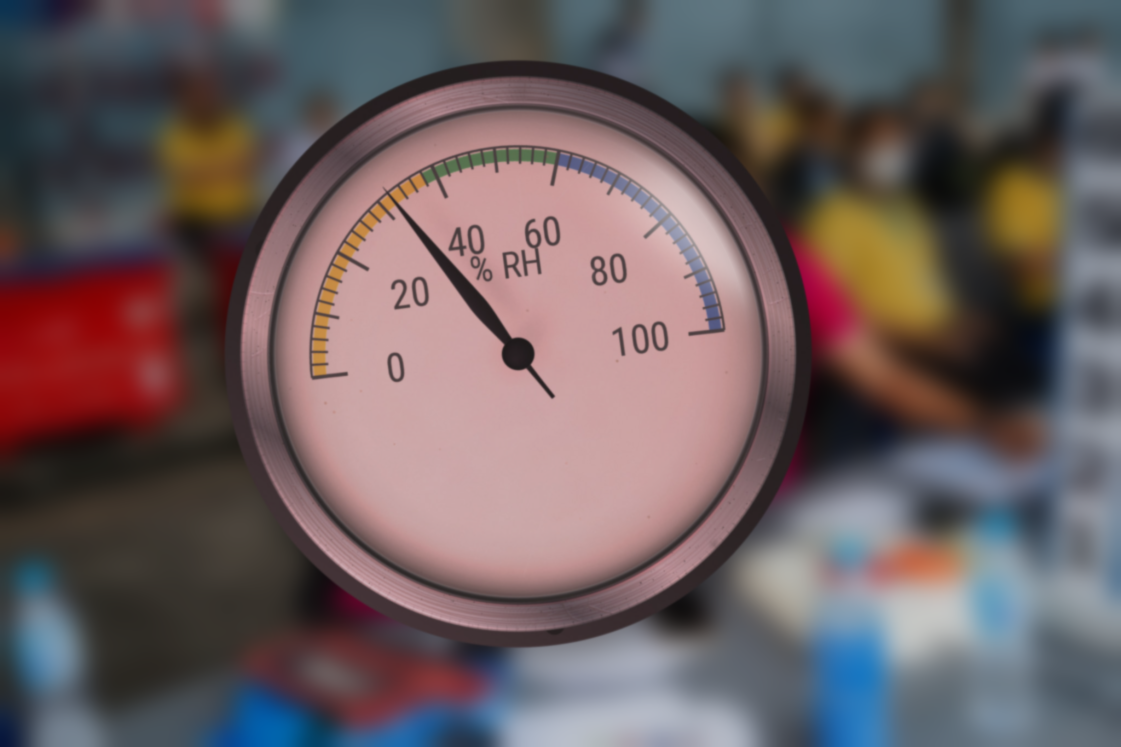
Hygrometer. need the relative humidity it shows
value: 32 %
